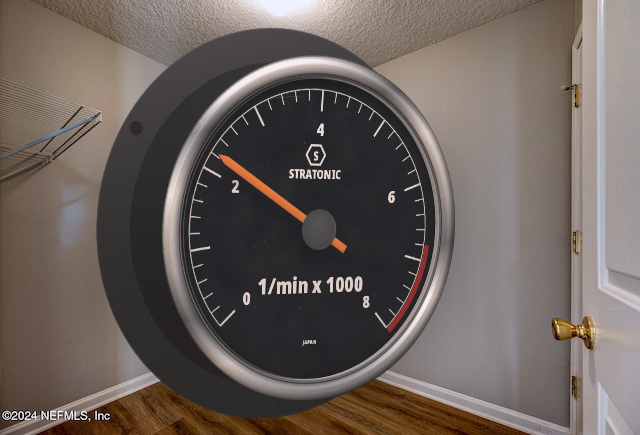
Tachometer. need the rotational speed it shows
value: 2200 rpm
